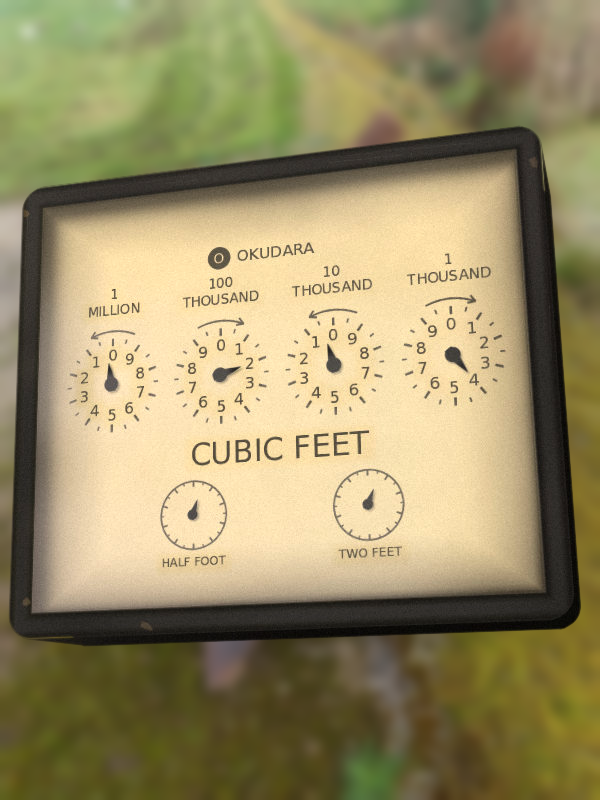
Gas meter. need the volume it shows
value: 20400 ft³
